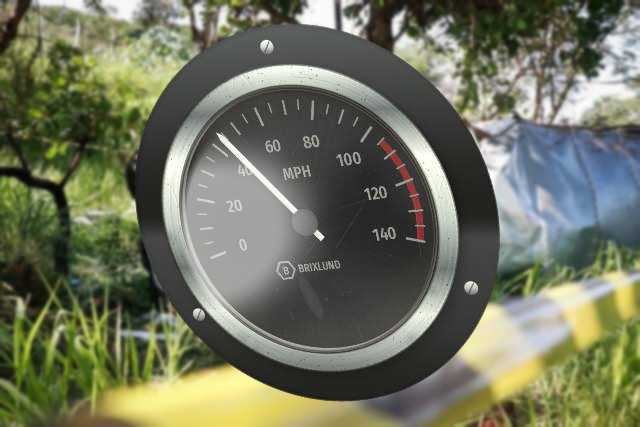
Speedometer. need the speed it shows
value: 45 mph
